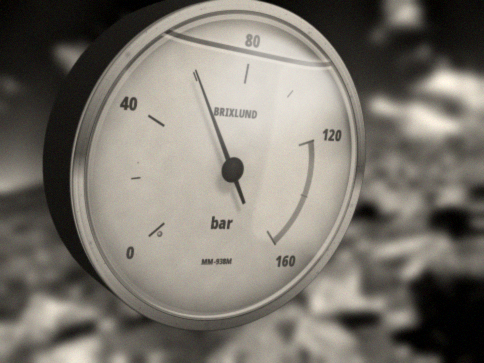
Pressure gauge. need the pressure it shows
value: 60 bar
